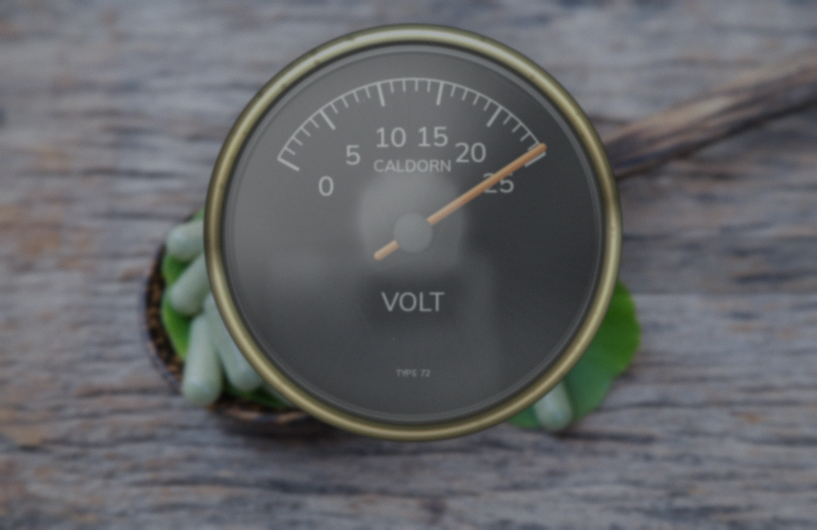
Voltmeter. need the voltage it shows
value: 24.5 V
